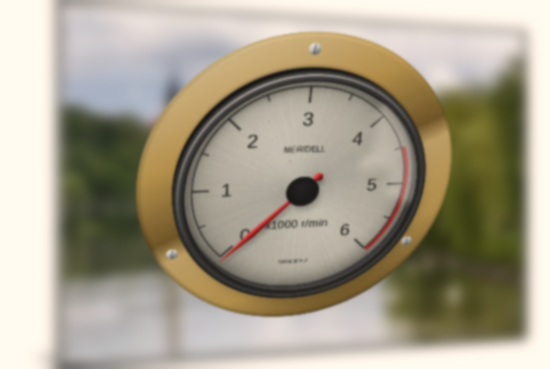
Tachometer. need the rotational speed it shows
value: 0 rpm
